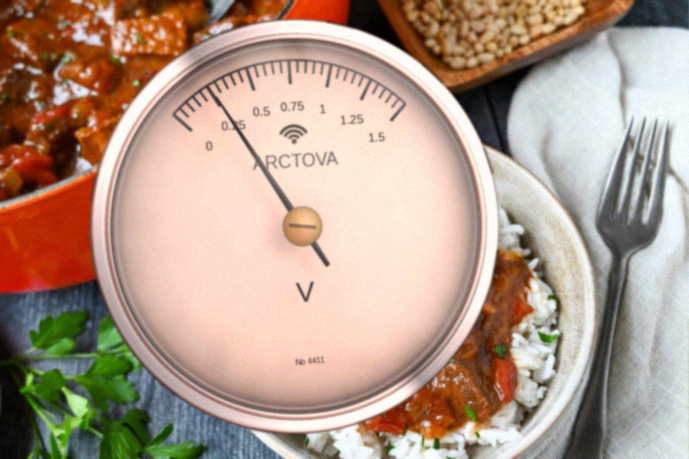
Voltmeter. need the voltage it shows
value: 0.25 V
